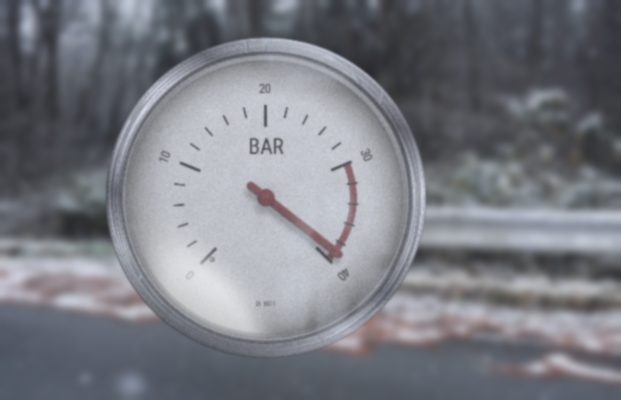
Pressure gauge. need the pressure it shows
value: 39 bar
